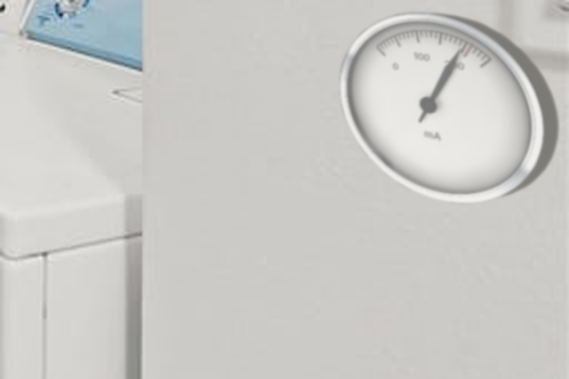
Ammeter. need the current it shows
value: 200 mA
